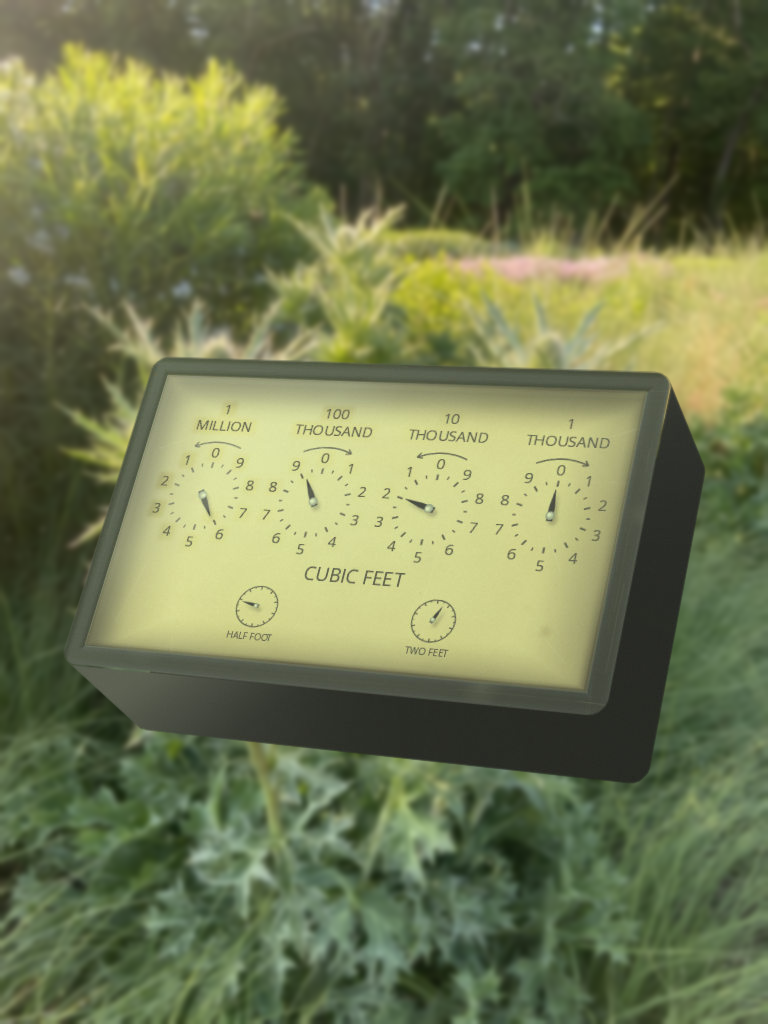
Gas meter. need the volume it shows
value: 592000 ft³
